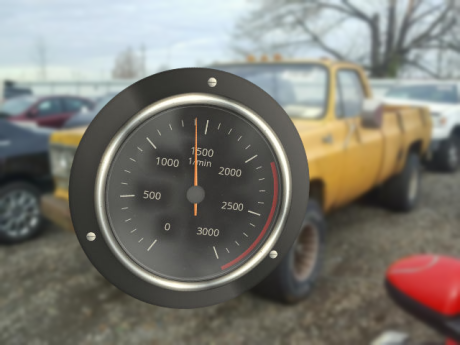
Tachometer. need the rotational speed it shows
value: 1400 rpm
